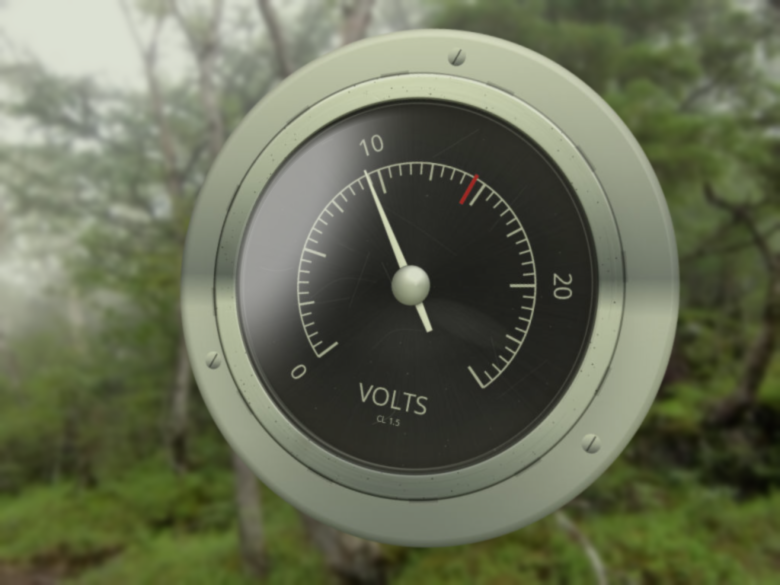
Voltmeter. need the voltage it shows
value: 9.5 V
